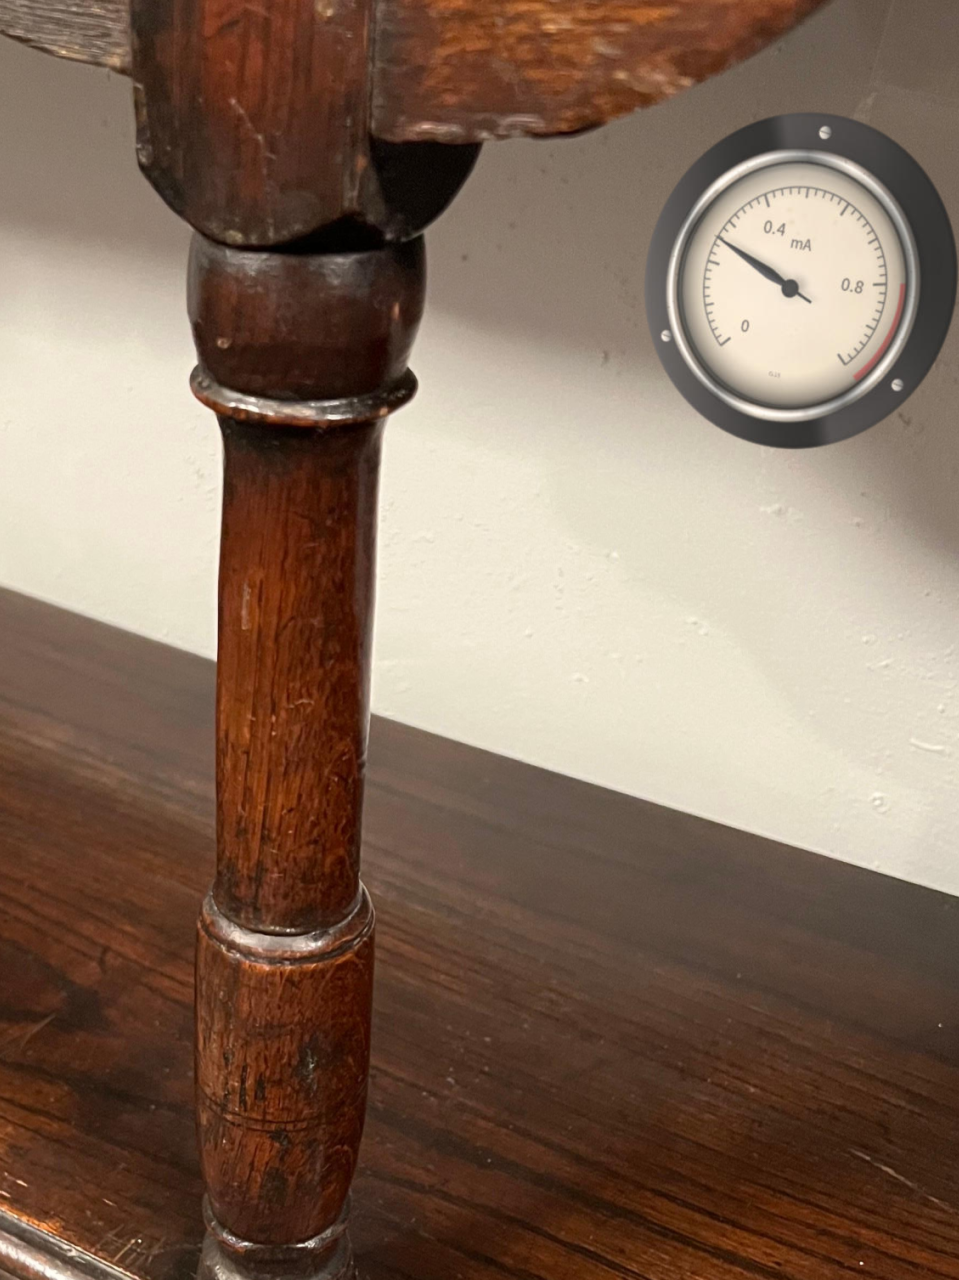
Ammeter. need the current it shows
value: 0.26 mA
